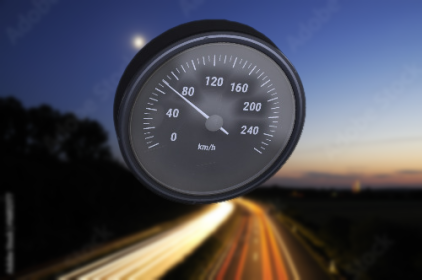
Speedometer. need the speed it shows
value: 70 km/h
